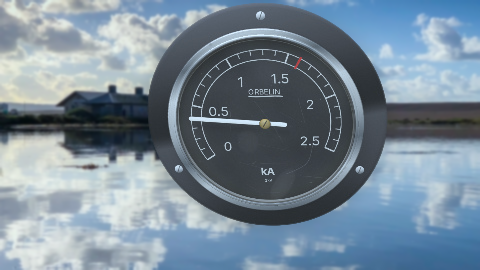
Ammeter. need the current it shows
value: 0.4 kA
